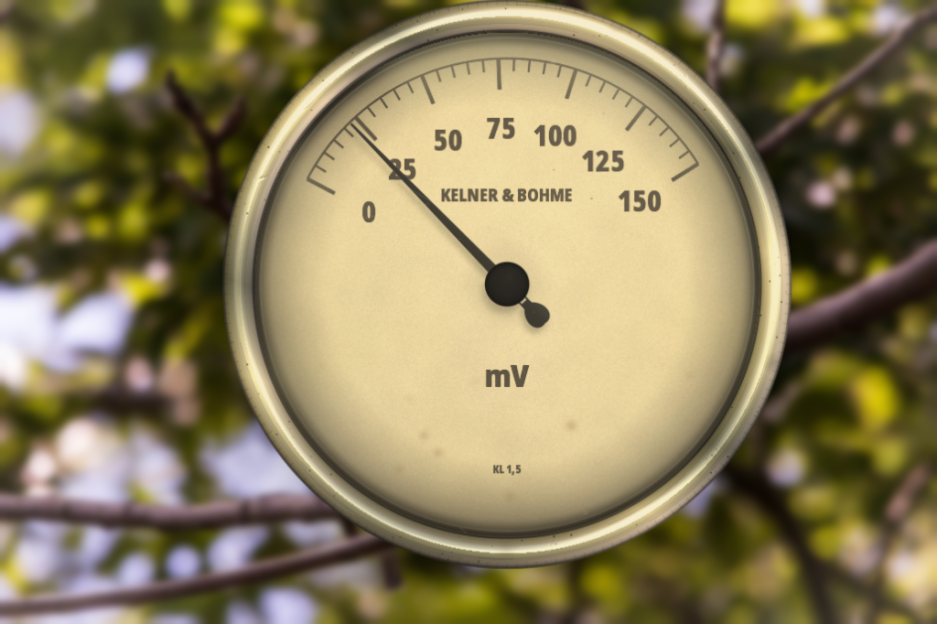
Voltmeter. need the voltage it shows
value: 22.5 mV
